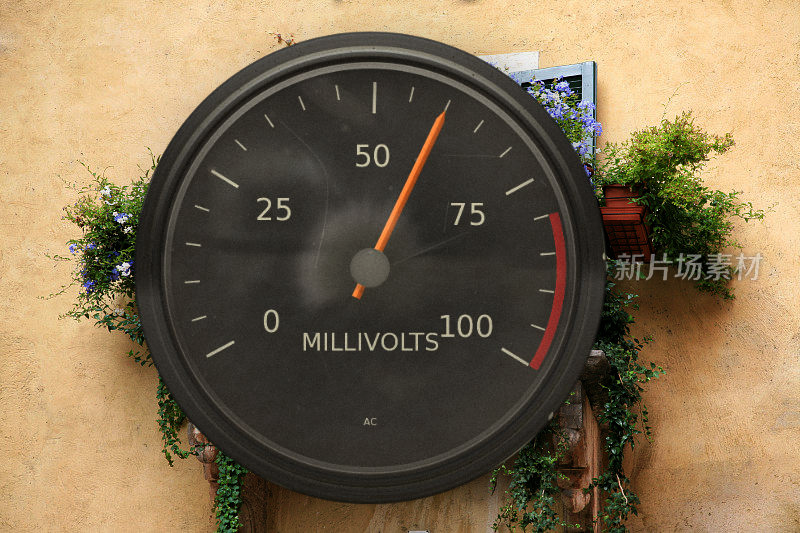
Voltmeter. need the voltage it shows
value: 60 mV
